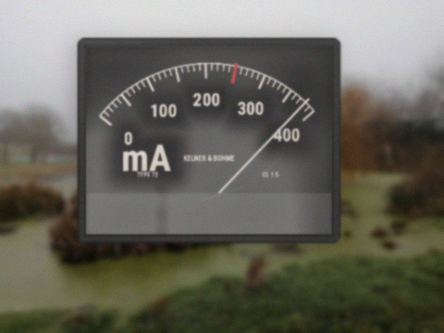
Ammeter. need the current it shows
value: 380 mA
